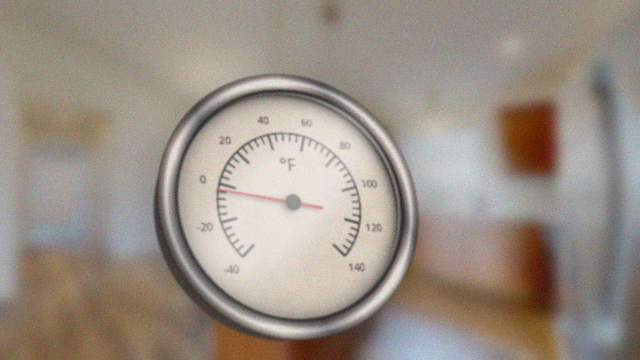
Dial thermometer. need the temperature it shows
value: -4 °F
